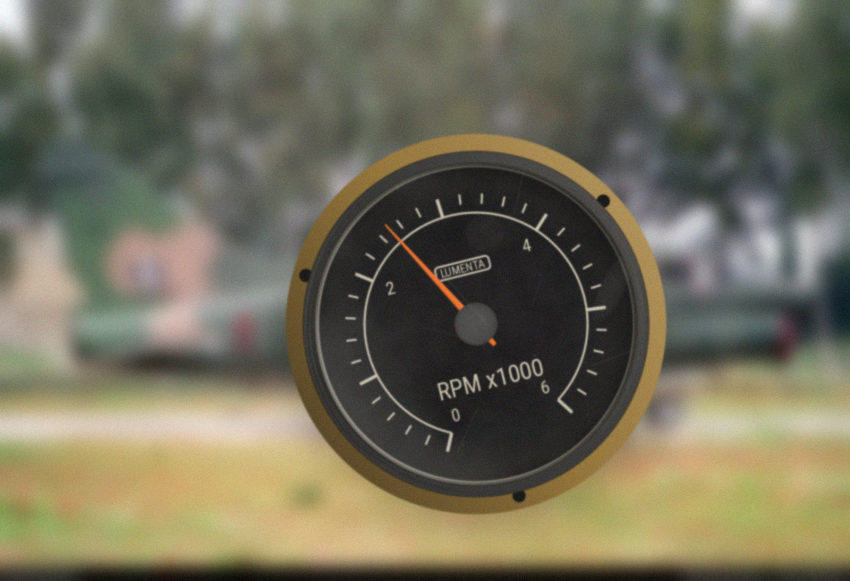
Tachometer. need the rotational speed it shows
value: 2500 rpm
